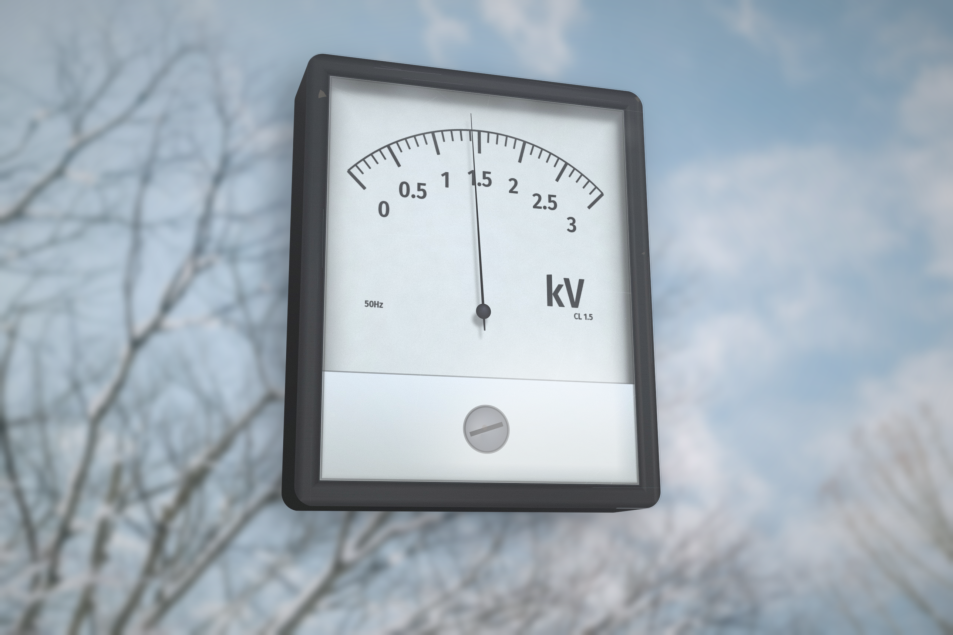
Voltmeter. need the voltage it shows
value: 1.4 kV
